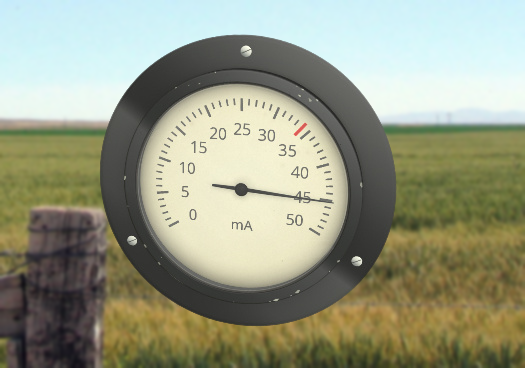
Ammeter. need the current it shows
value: 45 mA
